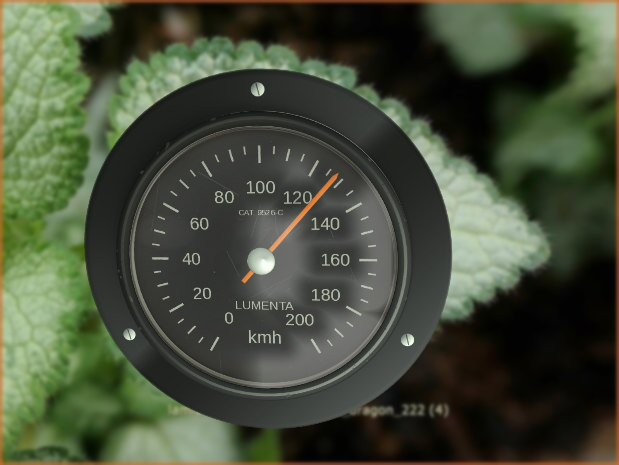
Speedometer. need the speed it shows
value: 127.5 km/h
